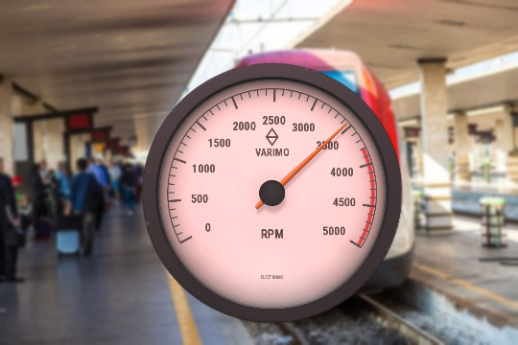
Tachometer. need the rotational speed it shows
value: 3450 rpm
